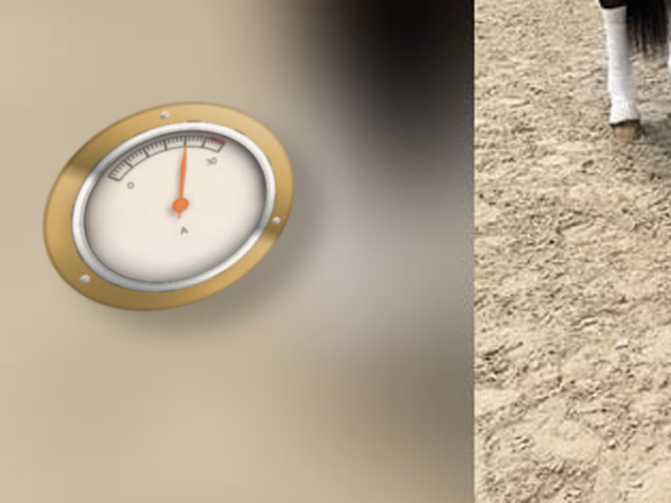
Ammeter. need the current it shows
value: 20 A
